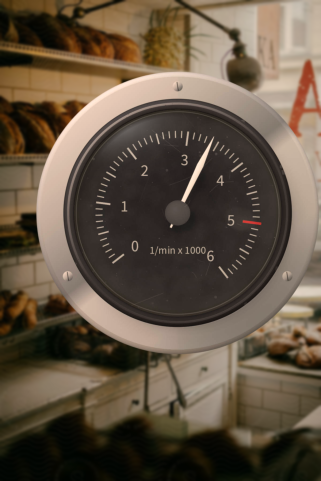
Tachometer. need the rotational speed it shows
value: 3400 rpm
